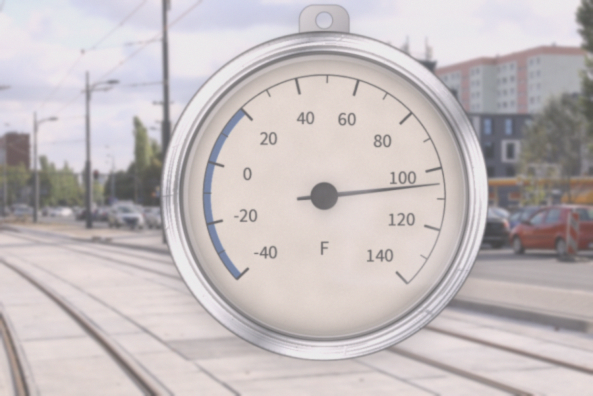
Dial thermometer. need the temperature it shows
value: 105 °F
